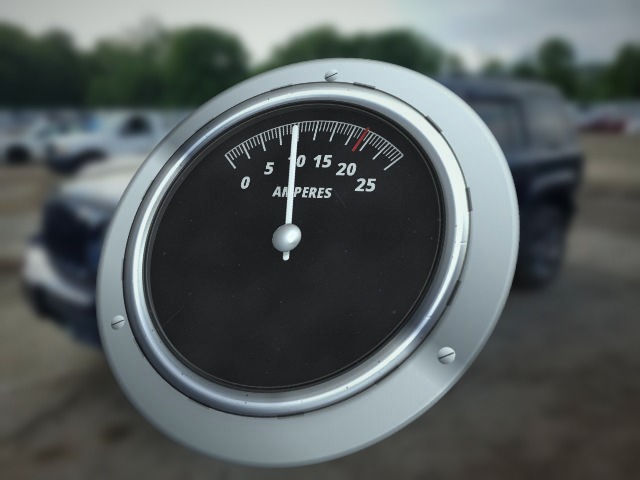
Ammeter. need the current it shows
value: 10 A
